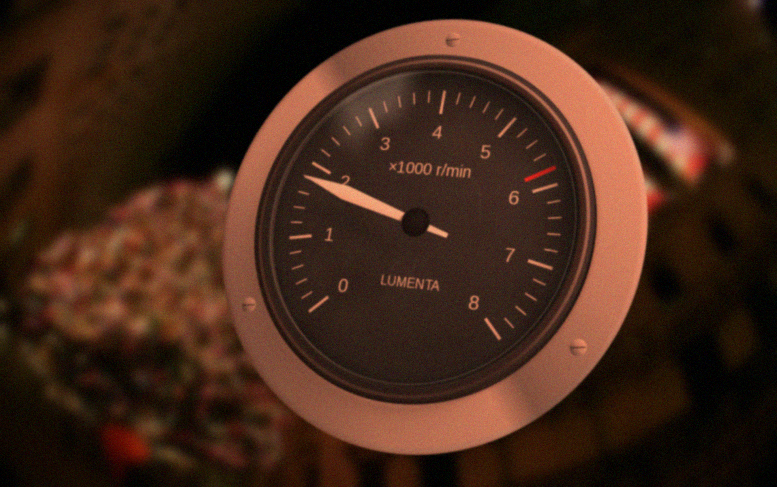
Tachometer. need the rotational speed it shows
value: 1800 rpm
